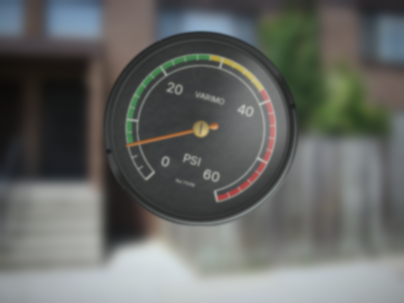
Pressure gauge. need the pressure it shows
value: 6 psi
